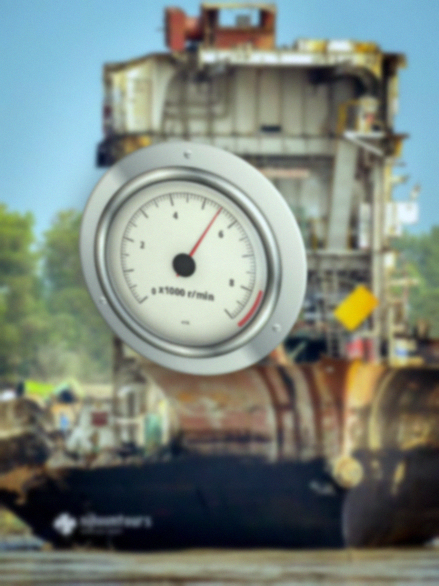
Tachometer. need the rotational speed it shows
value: 5500 rpm
